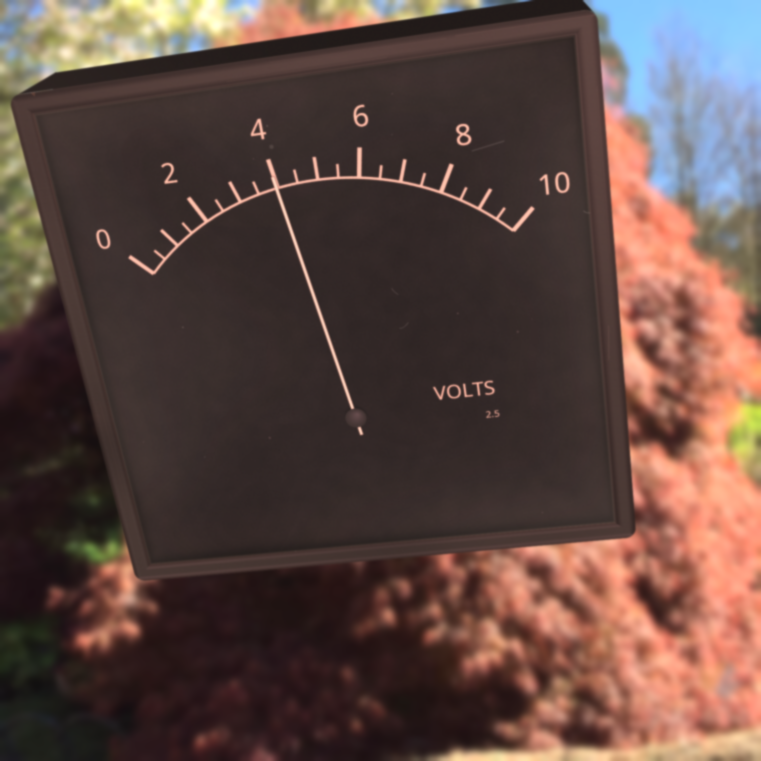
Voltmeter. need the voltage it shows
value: 4 V
